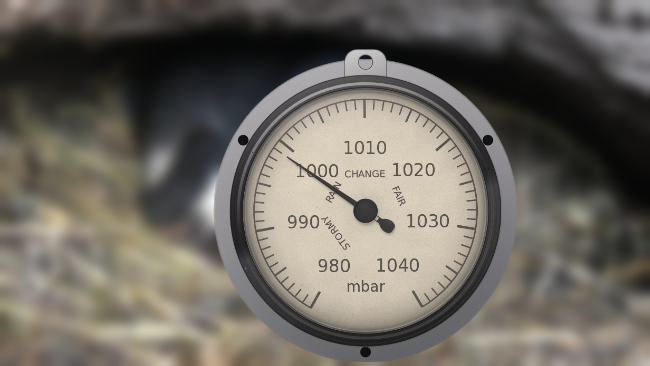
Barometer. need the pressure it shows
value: 999 mbar
